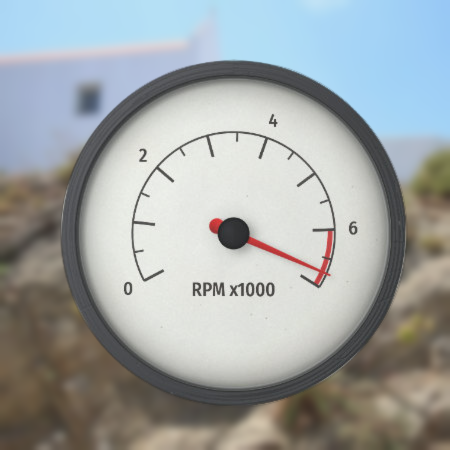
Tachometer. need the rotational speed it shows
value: 6750 rpm
